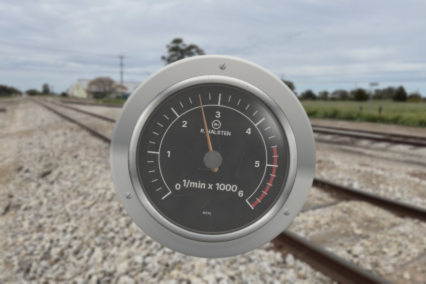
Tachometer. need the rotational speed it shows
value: 2600 rpm
